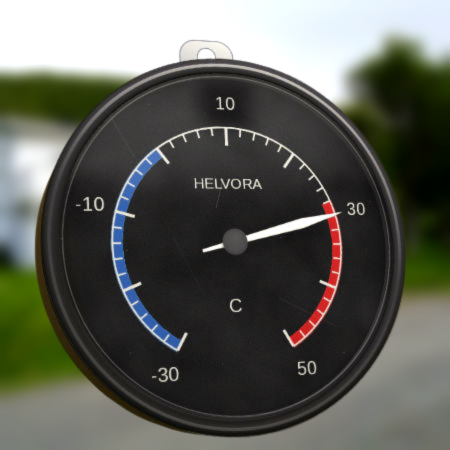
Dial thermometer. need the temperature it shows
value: 30 °C
